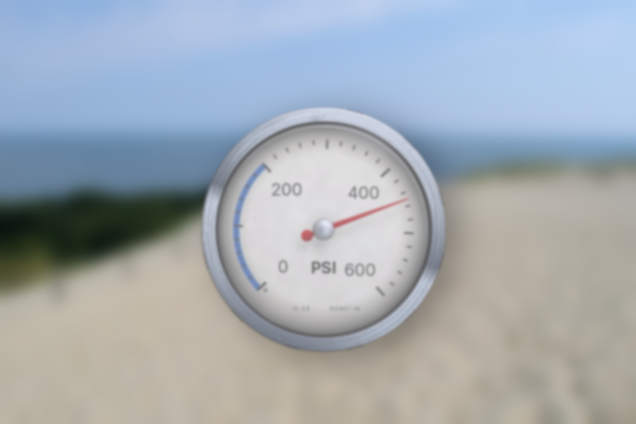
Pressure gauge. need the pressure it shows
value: 450 psi
